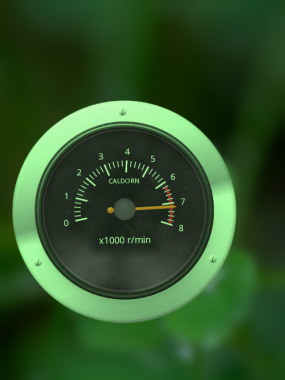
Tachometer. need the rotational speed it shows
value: 7200 rpm
